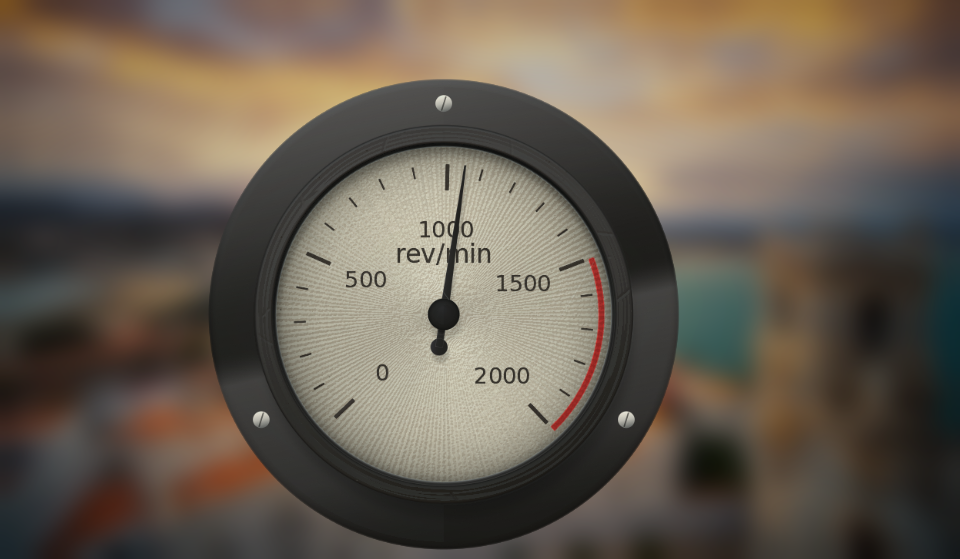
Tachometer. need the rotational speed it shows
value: 1050 rpm
